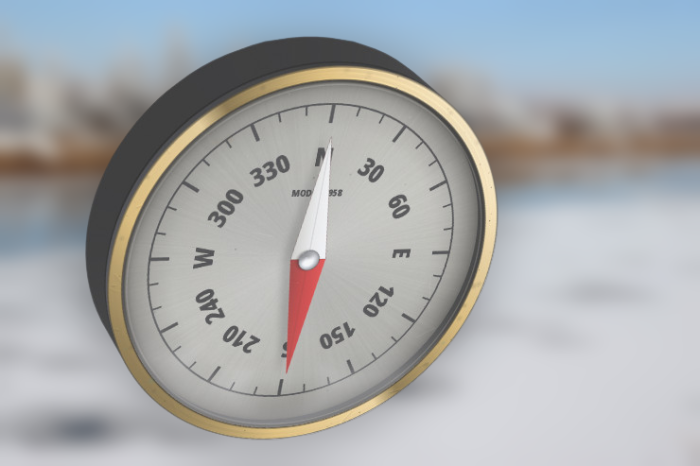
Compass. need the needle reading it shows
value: 180 °
